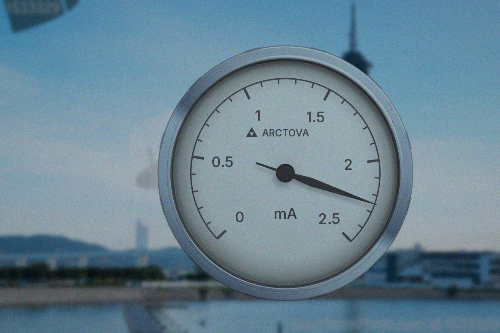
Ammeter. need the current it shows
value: 2.25 mA
